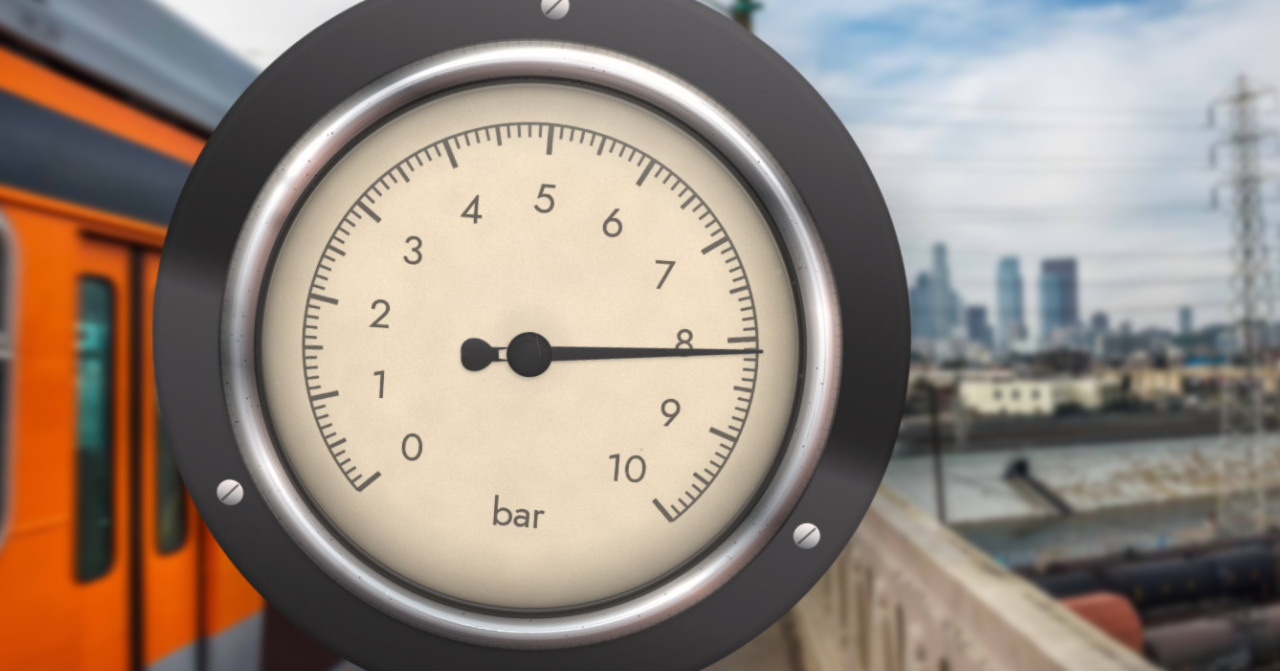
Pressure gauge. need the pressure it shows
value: 8.1 bar
